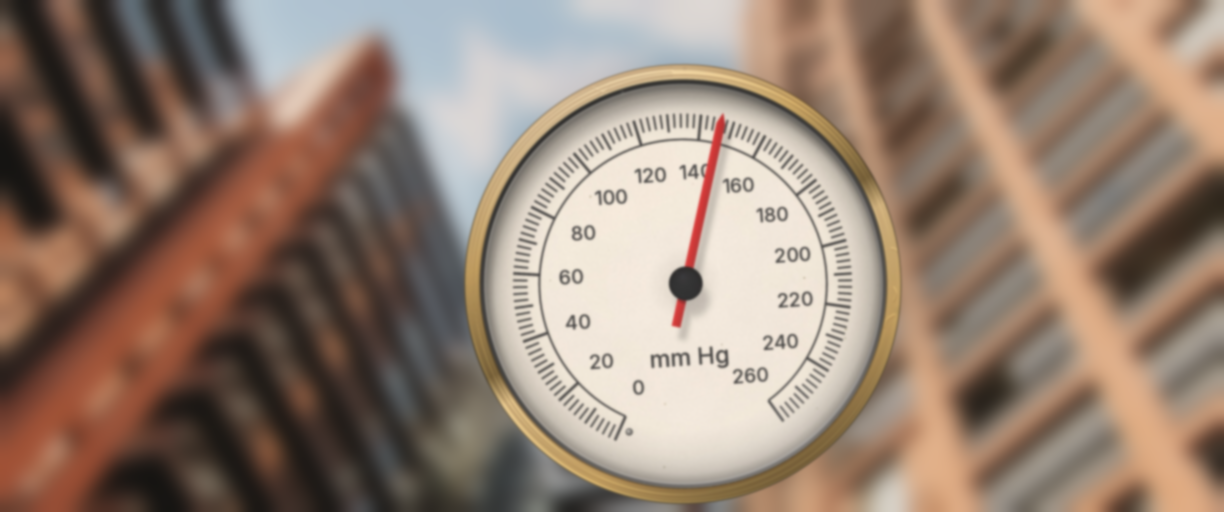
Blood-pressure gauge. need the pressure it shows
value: 146 mmHg
